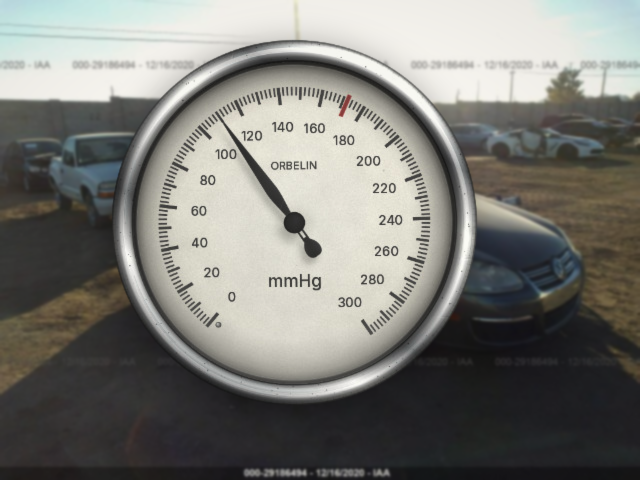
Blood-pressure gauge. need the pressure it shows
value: 110 mmHg
